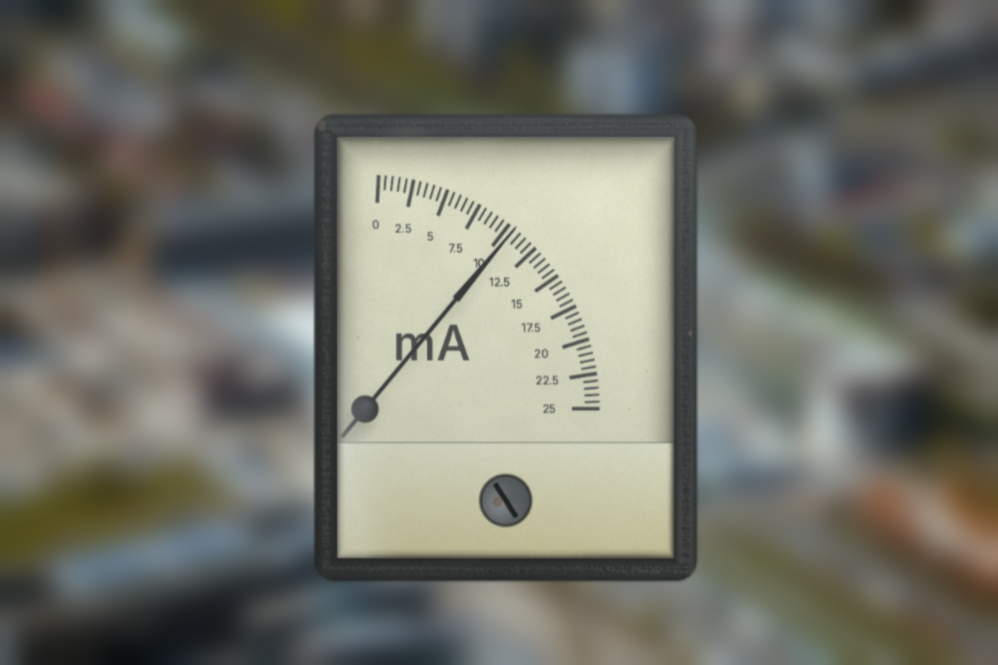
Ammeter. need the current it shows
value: 10.5 mA
